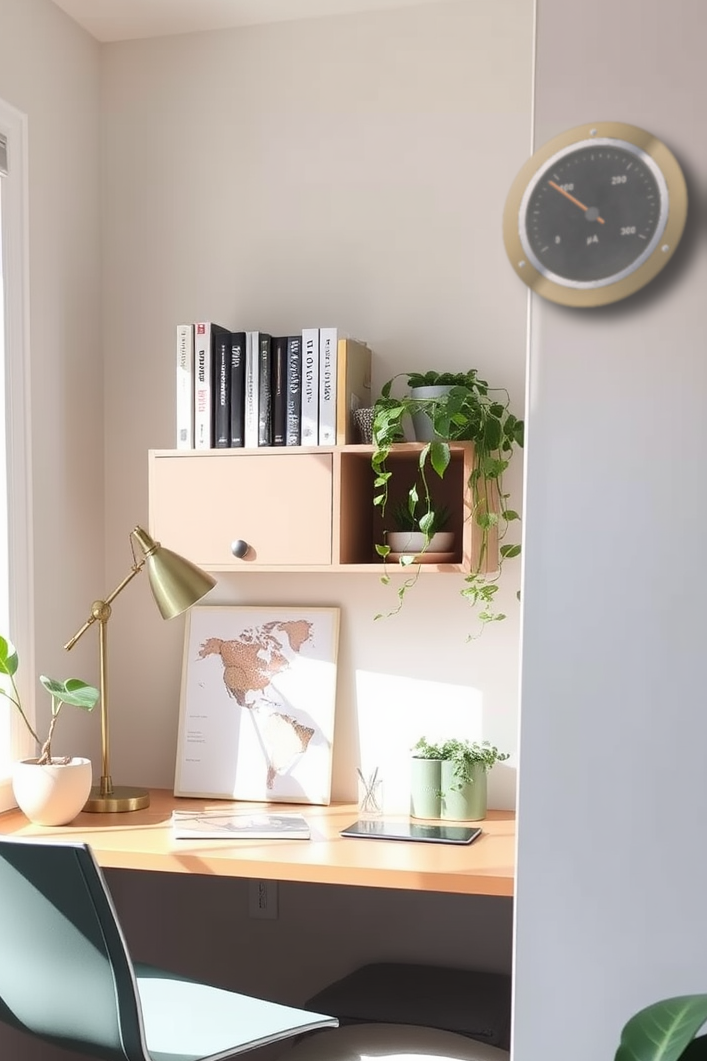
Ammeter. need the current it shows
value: 90 µA
